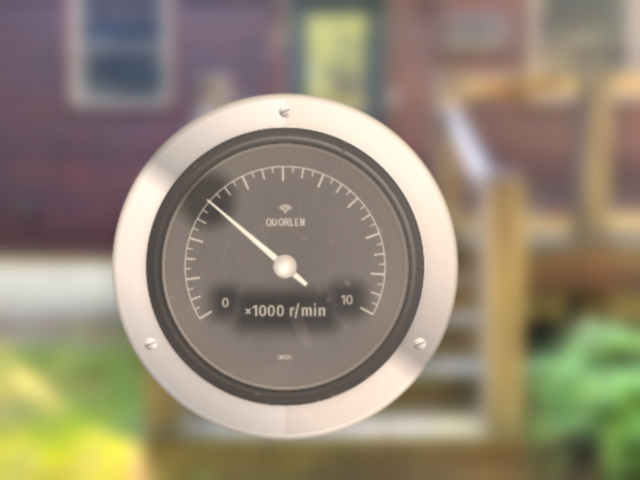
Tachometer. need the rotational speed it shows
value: 3000 rpm
